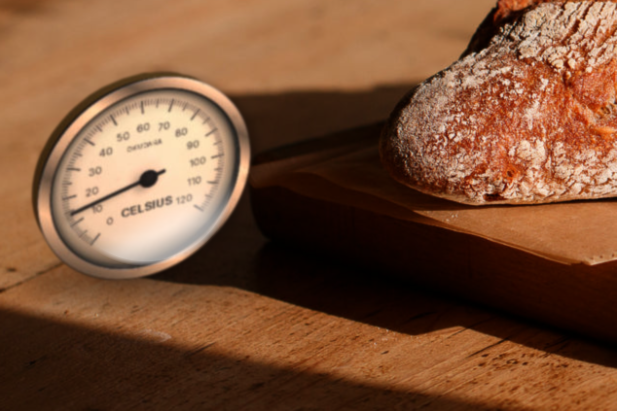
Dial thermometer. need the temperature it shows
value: 15 °C
